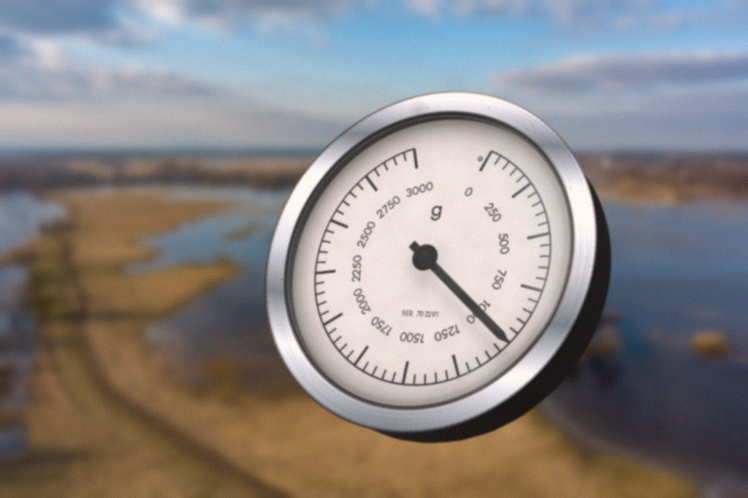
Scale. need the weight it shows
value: 1000 g
